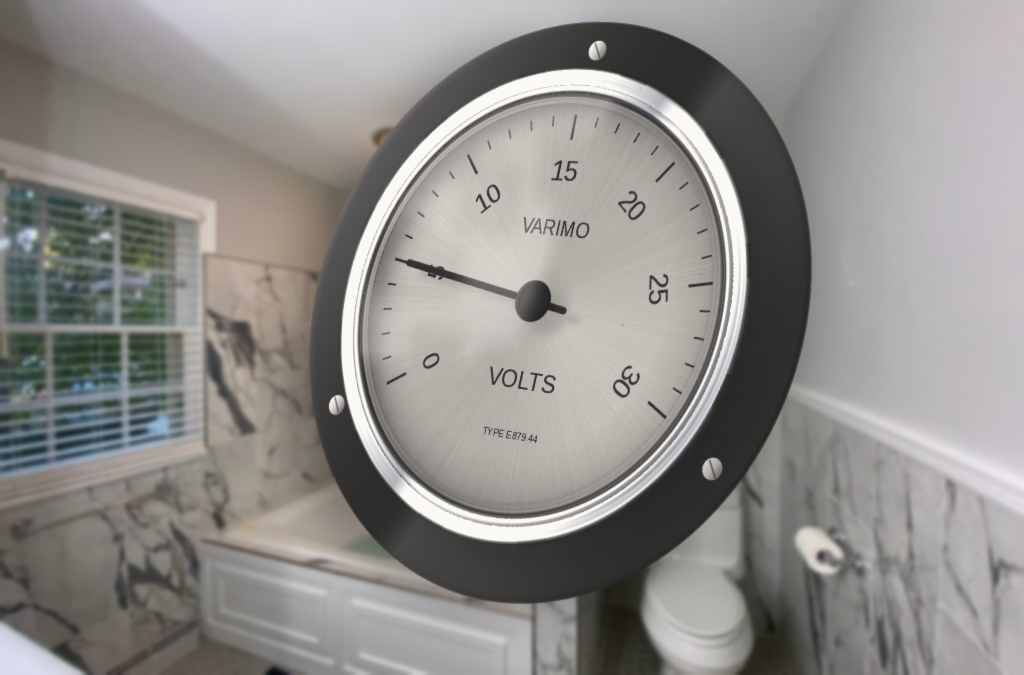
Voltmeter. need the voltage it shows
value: 5 V
